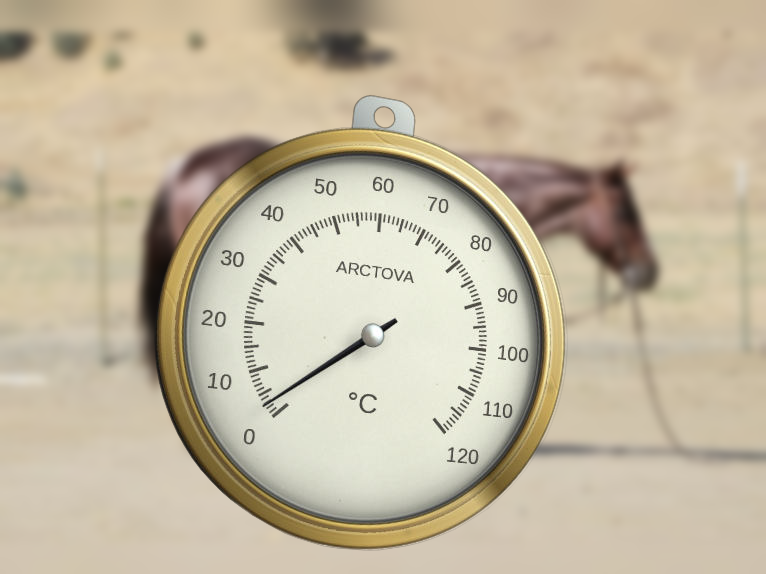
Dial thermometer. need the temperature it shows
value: 3 °C
